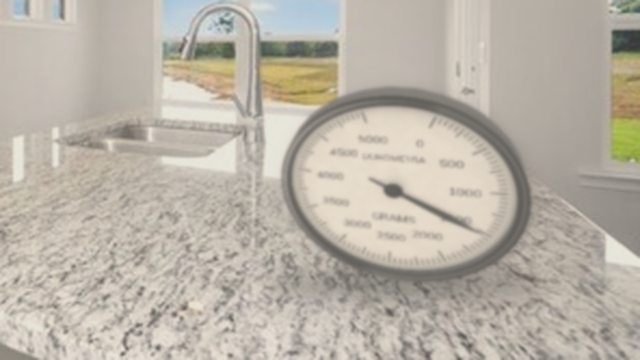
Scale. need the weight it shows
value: 1500 g
